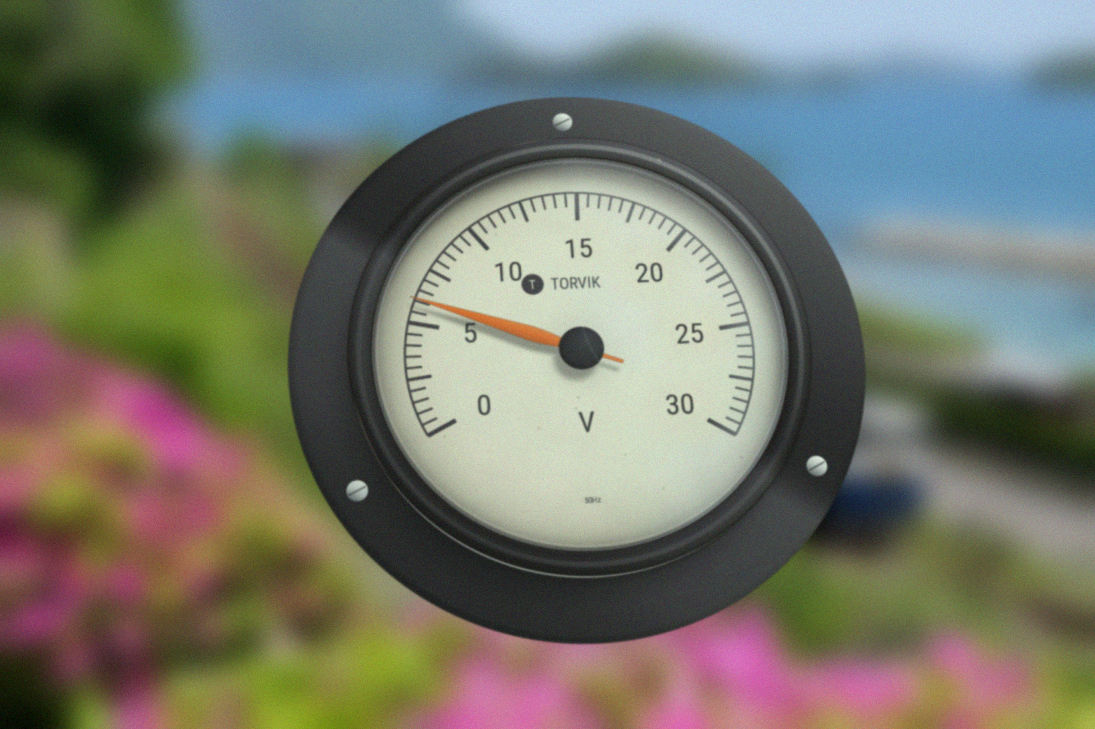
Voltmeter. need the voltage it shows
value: 6 V
